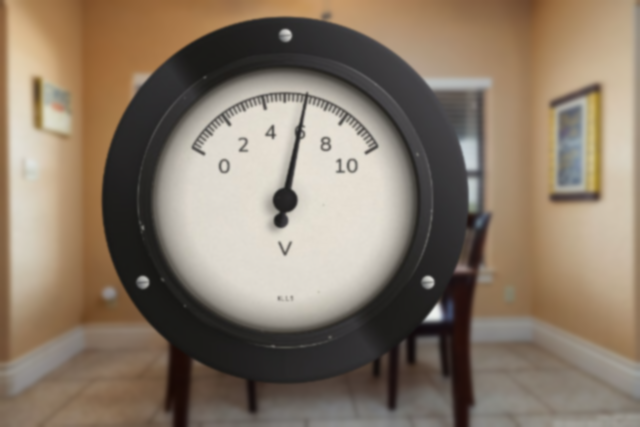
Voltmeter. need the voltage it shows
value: 6 V
